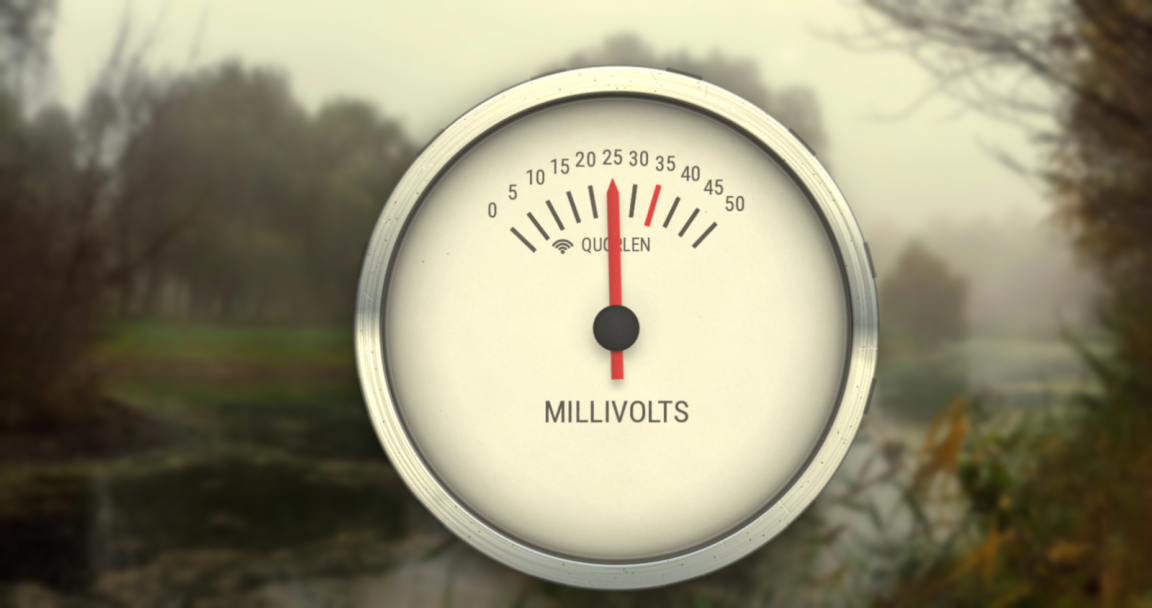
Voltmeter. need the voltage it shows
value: 25 mV
